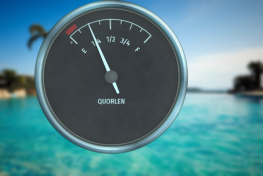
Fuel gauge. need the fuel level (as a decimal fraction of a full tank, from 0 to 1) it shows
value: 0.25
